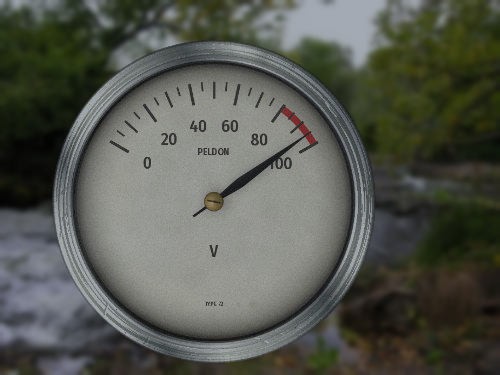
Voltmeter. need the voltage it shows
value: 95 V
